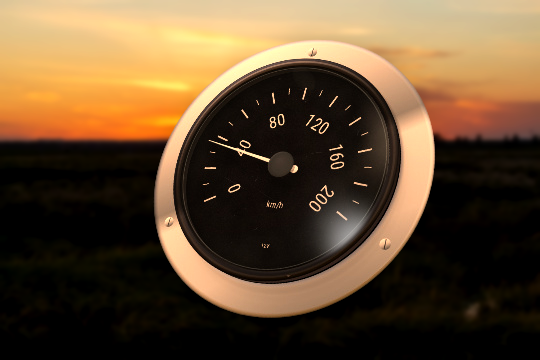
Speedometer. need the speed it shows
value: 35 km/h
